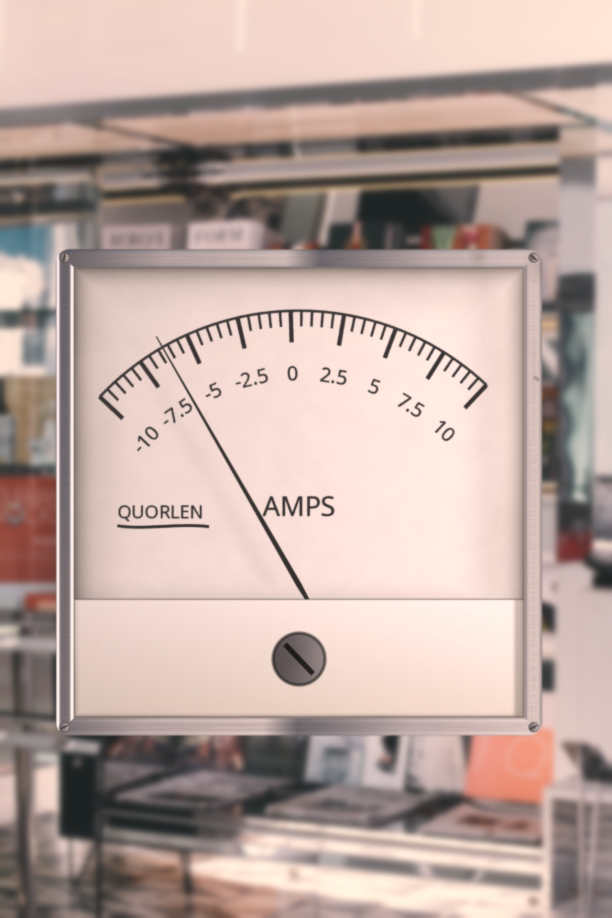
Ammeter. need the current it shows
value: -6.25 A
